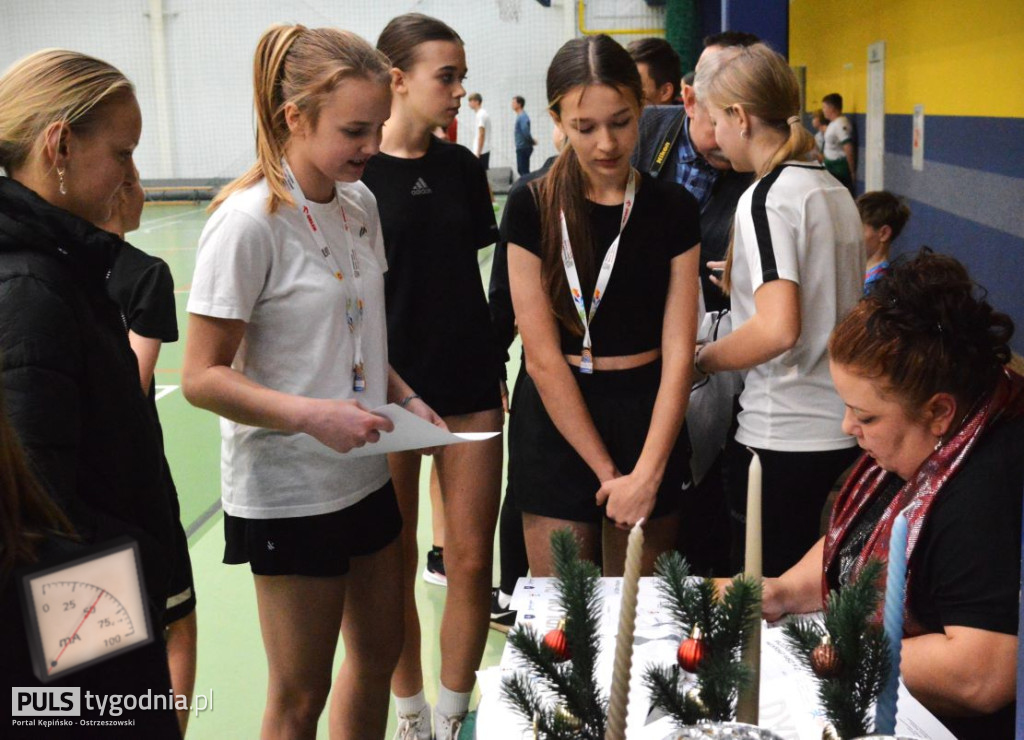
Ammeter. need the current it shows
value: 50 mA
